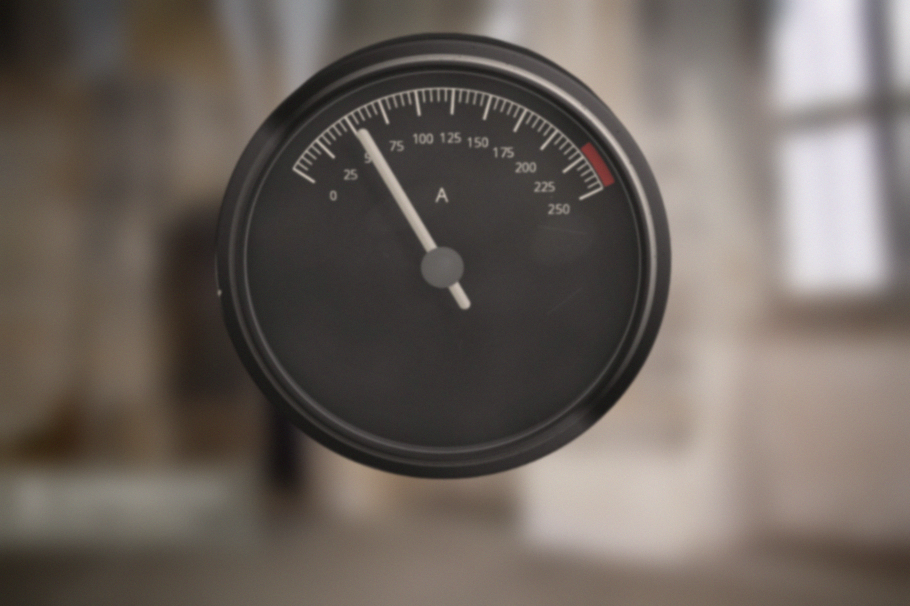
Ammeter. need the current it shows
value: 55 A
